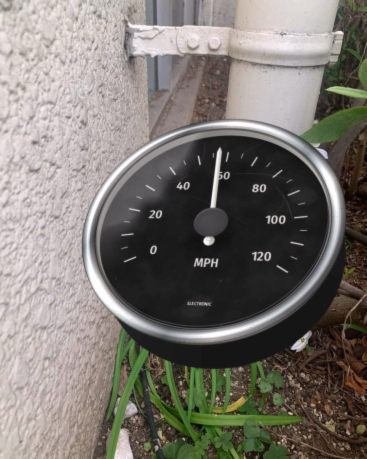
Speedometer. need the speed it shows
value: 57.5 mph
